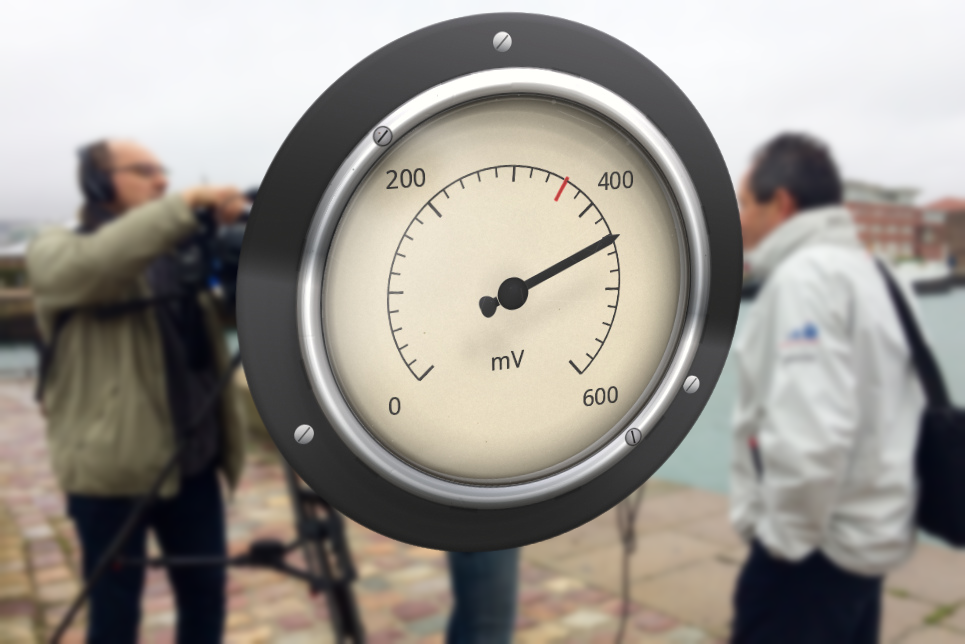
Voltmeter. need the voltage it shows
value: 440 mV
